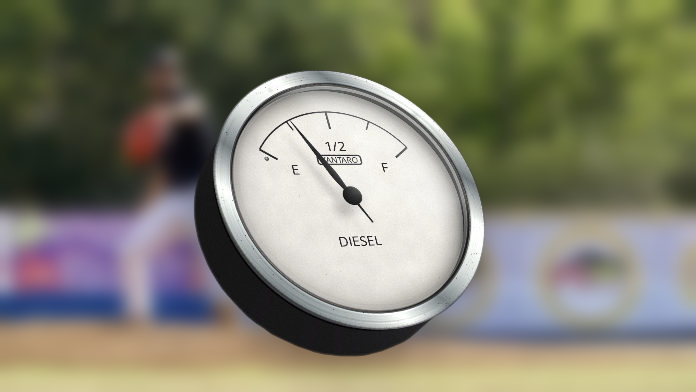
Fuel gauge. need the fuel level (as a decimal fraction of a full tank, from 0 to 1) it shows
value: 0.25
